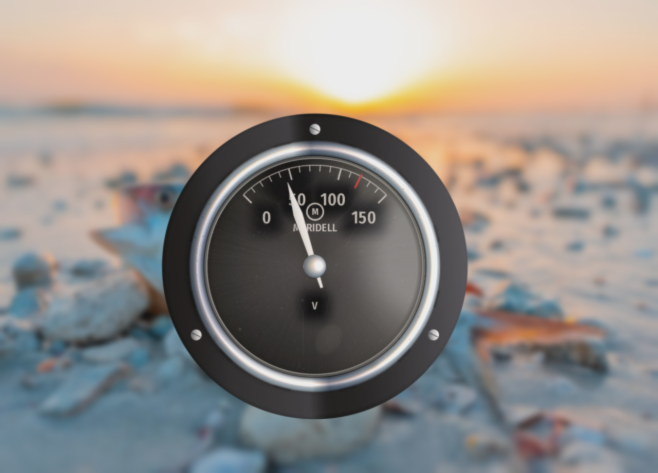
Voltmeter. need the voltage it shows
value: 45 V
